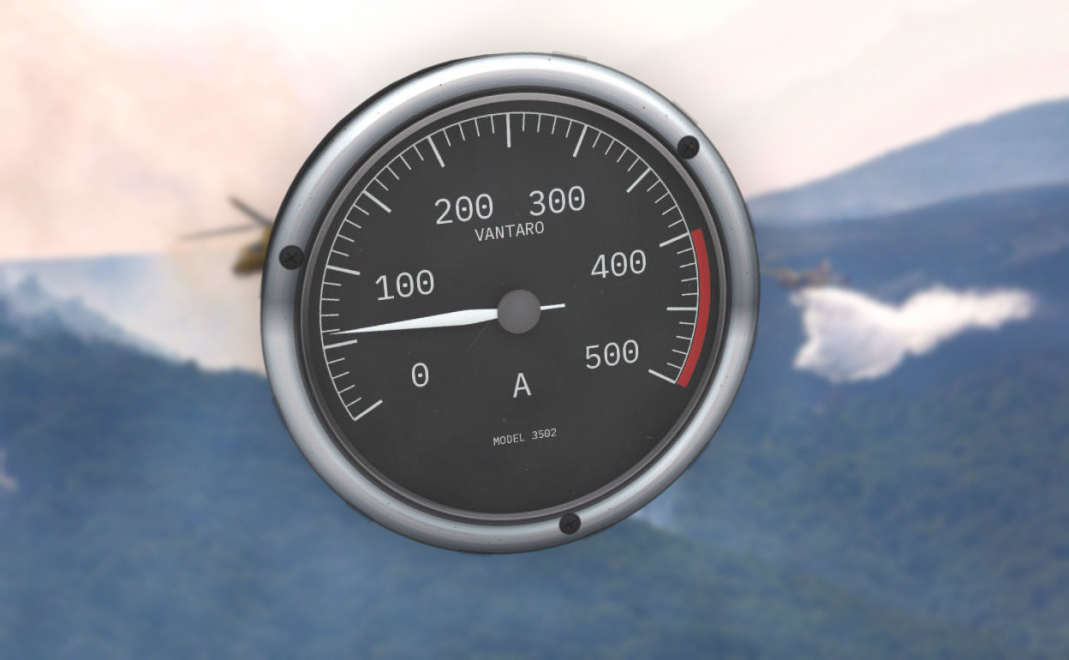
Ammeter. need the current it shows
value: 60 A
